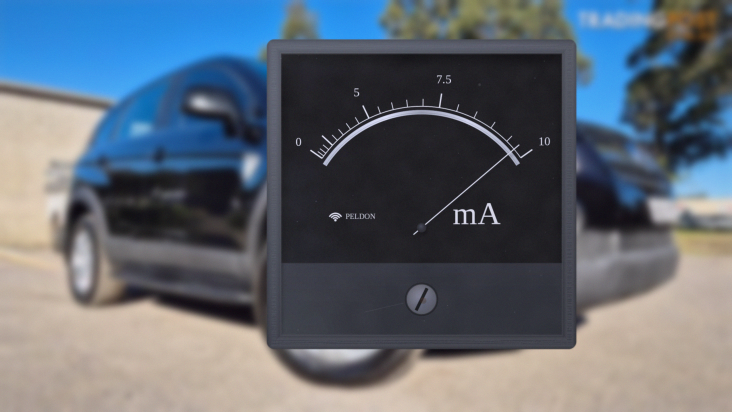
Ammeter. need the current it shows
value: 9.75 mA
